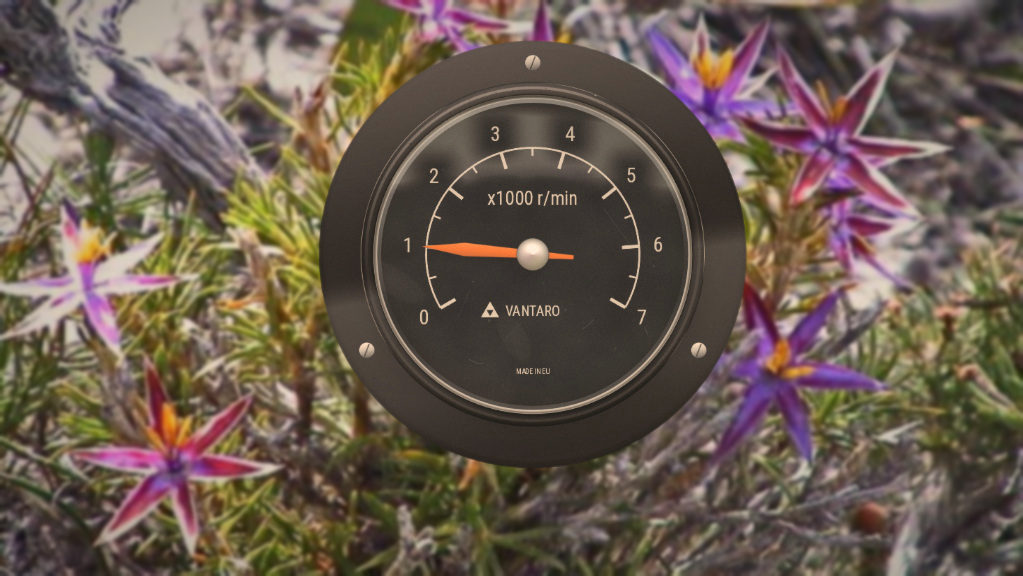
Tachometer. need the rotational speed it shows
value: 1000 rpm
